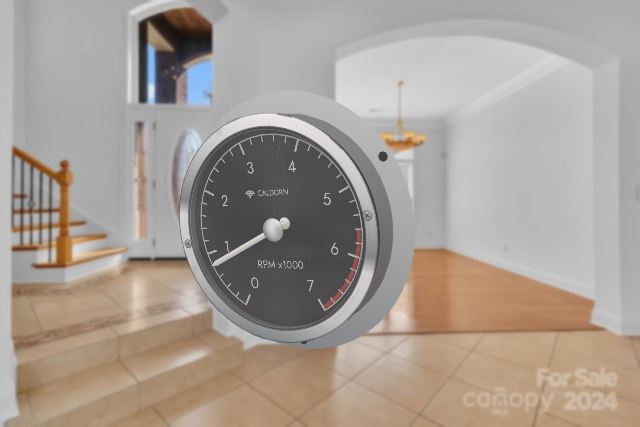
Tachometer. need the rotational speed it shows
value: 800 rpm
